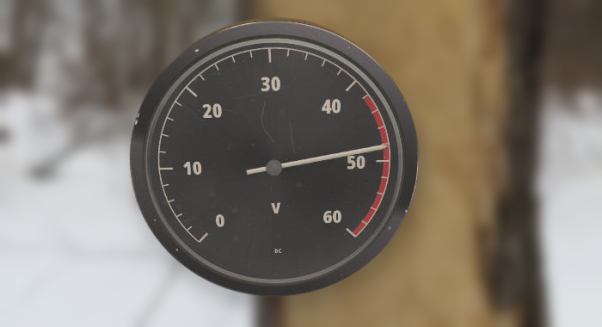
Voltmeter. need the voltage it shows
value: 48 V
